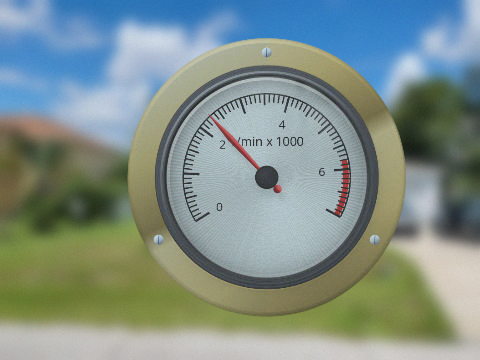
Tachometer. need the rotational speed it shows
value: 2300 rpm
